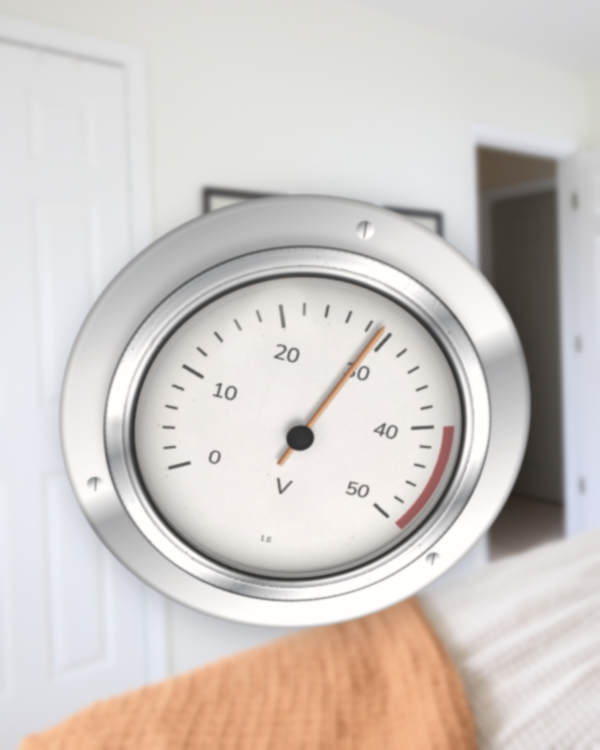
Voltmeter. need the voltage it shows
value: 29 V
